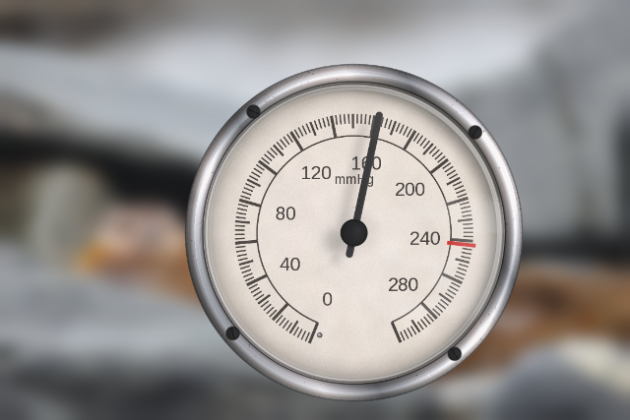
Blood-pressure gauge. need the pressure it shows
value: 162 mmHg
